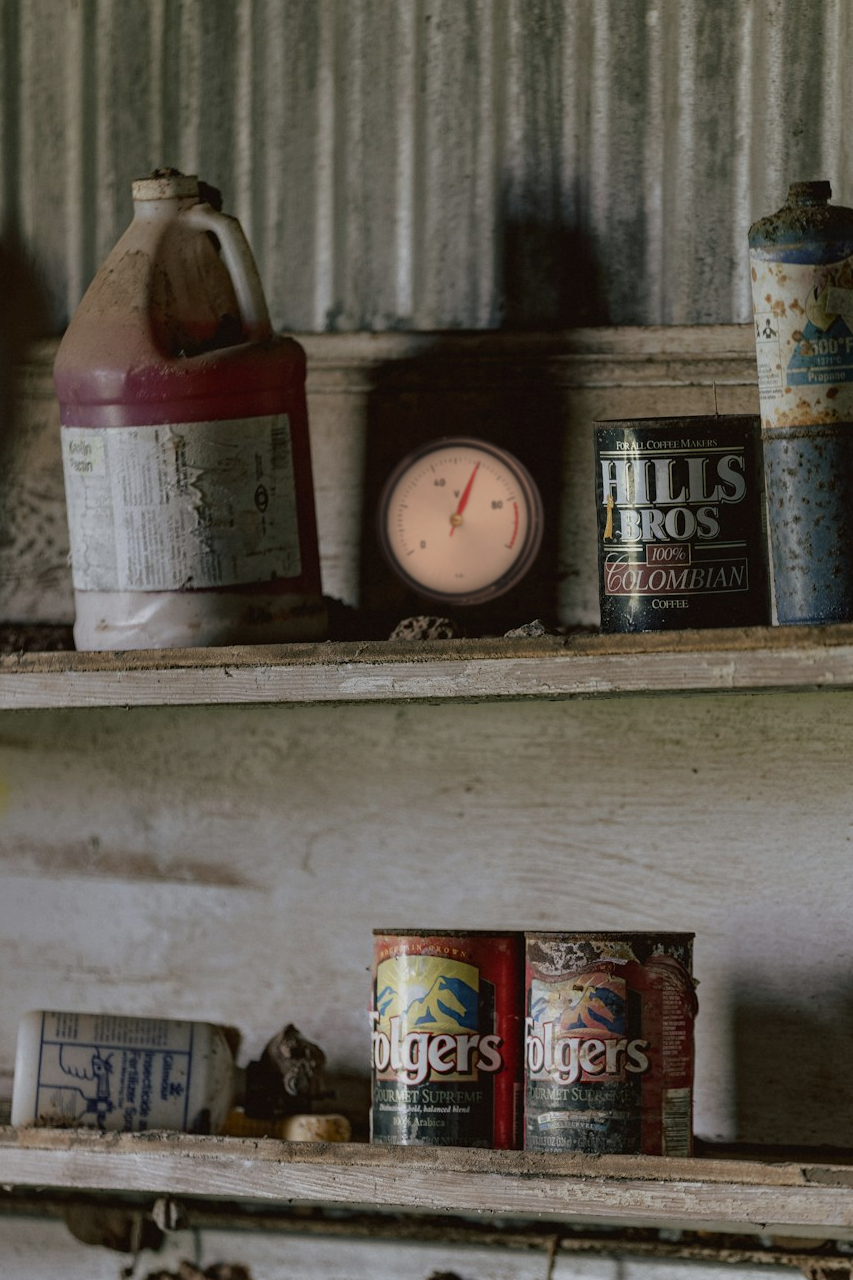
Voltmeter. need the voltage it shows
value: 60 V
